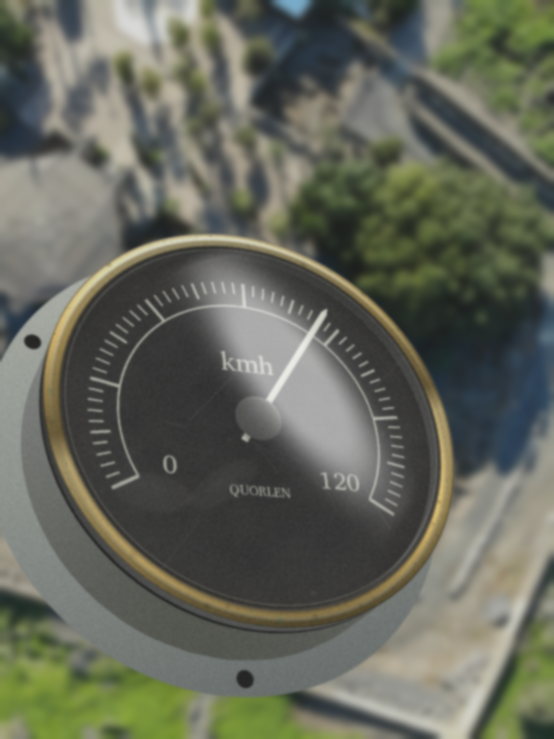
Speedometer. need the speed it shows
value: 76 km/h
